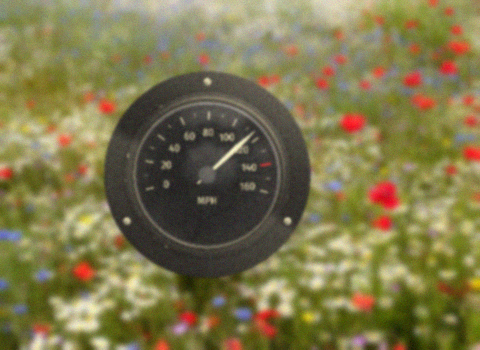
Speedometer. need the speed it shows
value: 115 mph
